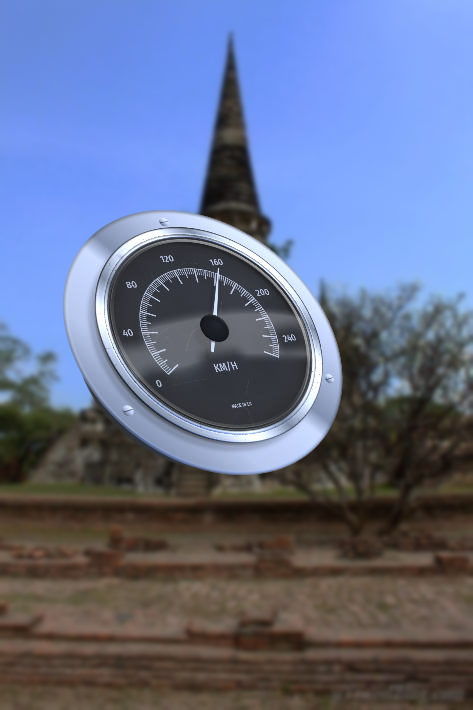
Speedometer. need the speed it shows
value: 160 km/h
